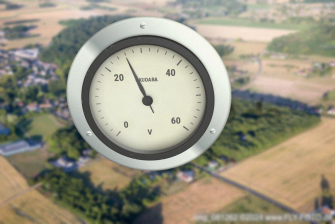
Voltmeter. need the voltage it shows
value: 26 V
